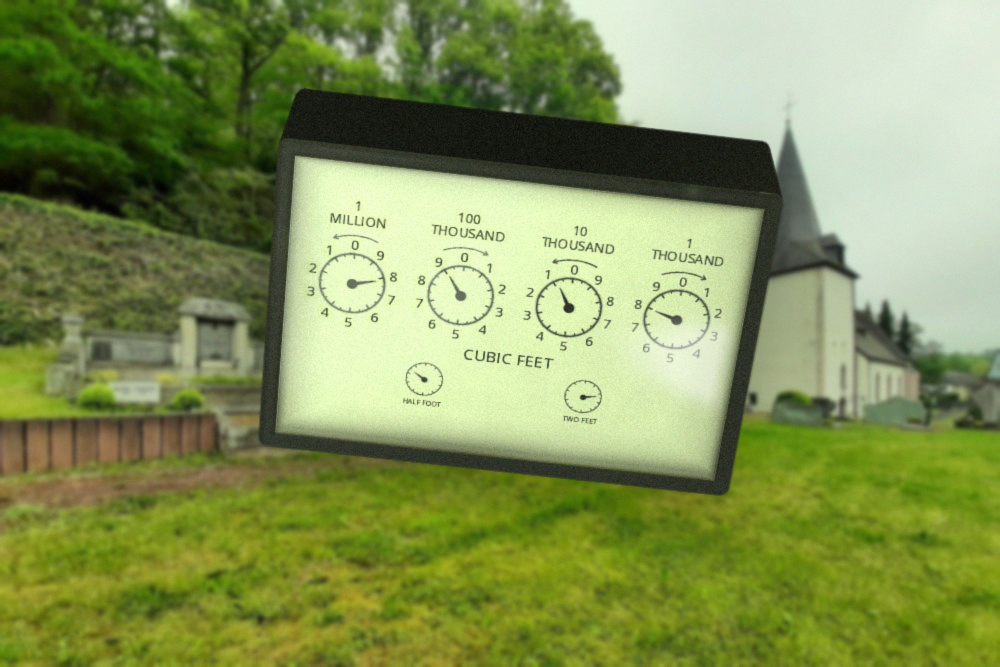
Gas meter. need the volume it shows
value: 790800 ft³
